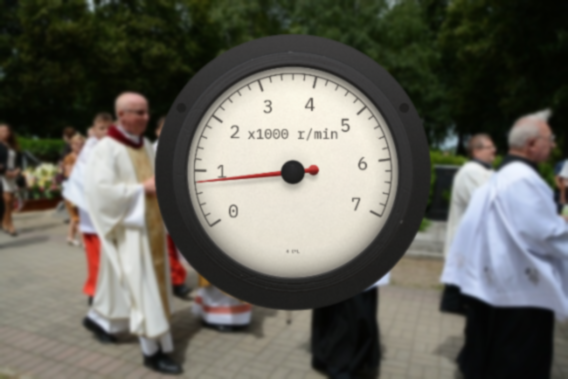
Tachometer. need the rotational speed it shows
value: 800 rpm
